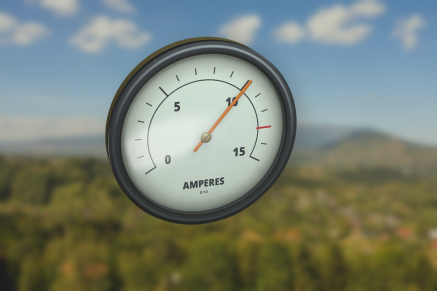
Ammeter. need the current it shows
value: 10 A
